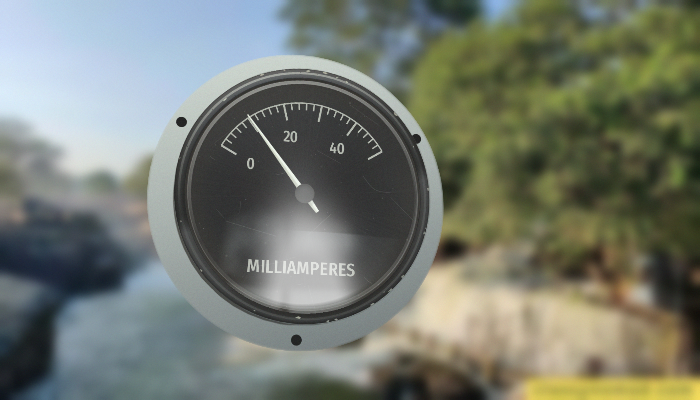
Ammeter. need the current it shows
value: 10 mA
